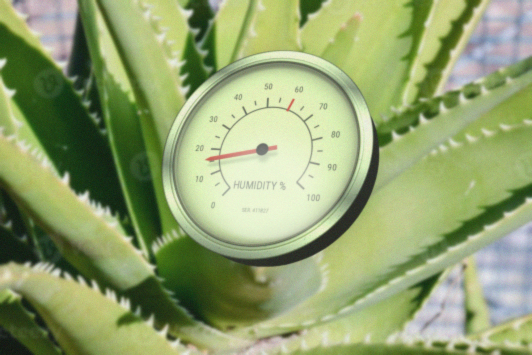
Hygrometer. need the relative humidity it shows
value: 15 %
